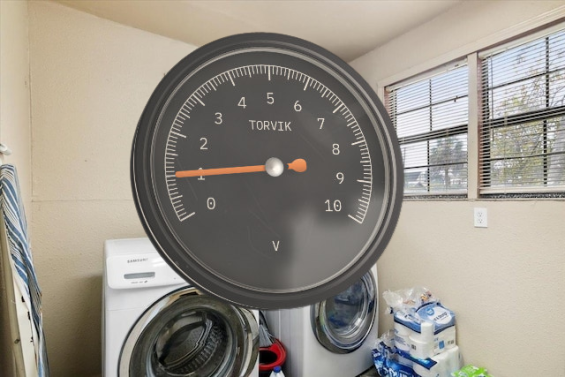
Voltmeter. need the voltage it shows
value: 1 V
